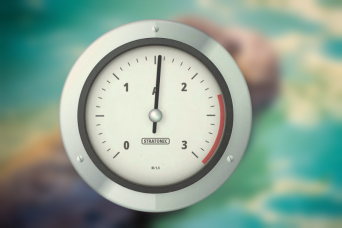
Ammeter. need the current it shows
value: 1.55 A
